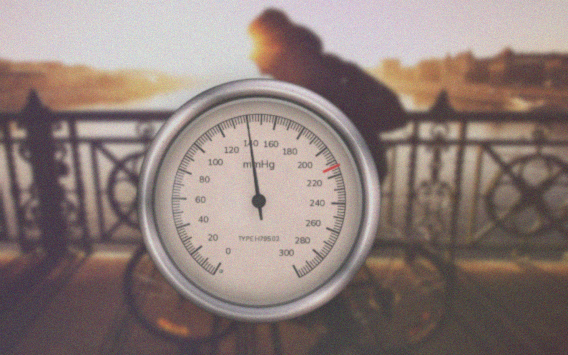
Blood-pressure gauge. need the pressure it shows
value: 140 mmHg
